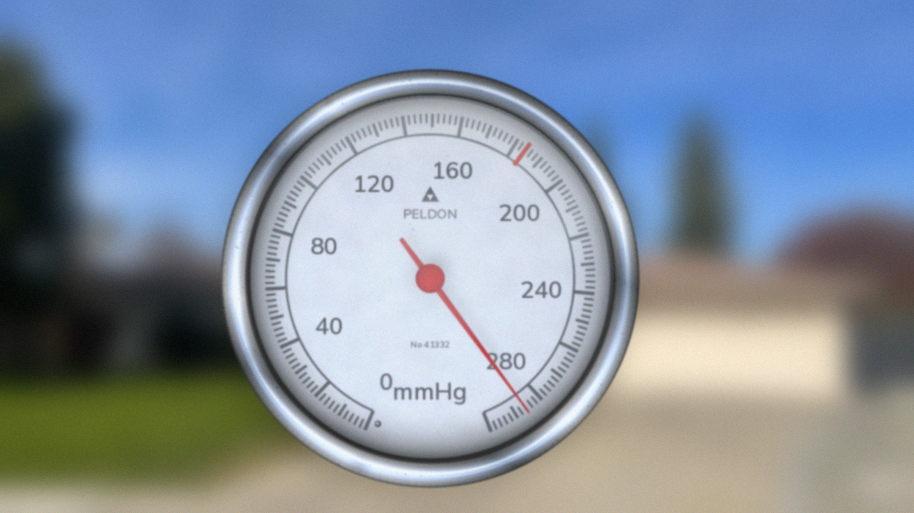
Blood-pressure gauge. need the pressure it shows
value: 286 mmHg
